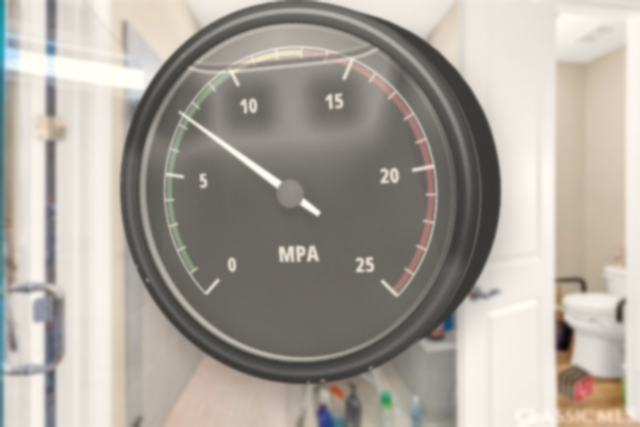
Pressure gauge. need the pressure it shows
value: 7.5 MPa
